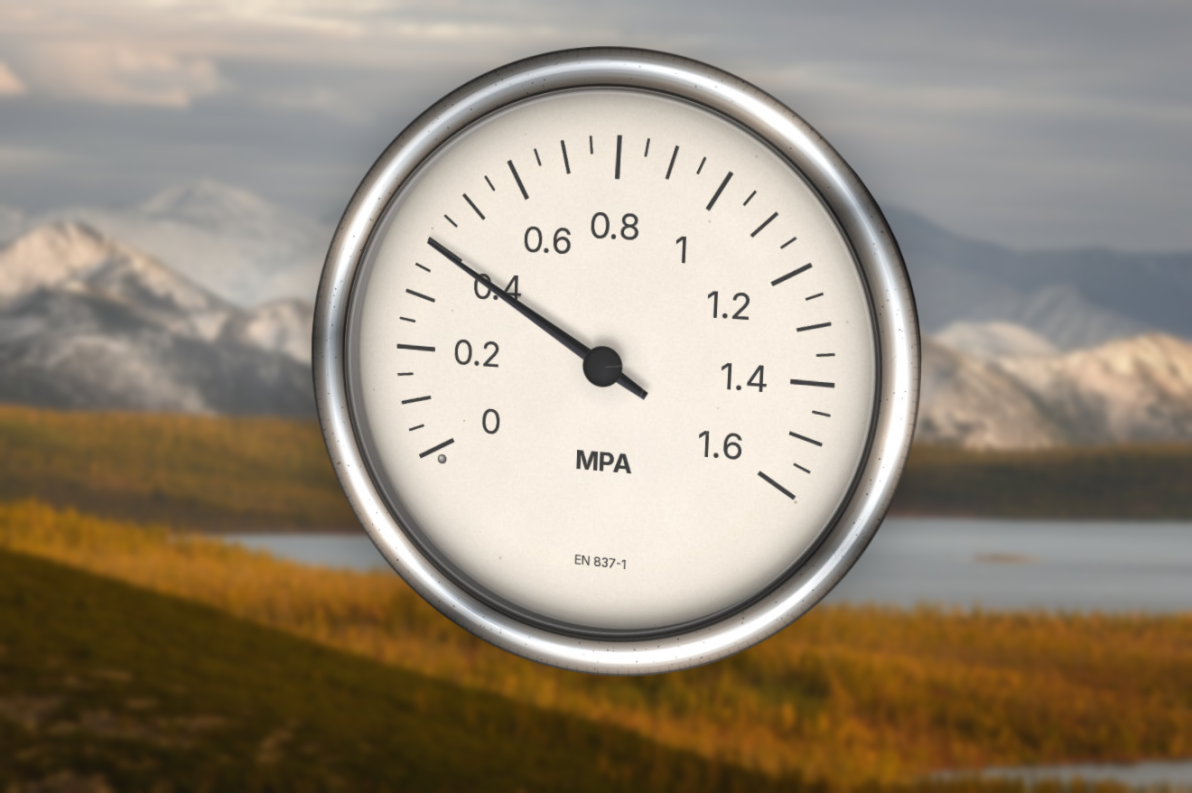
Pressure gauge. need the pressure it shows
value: 0.4 MPa
